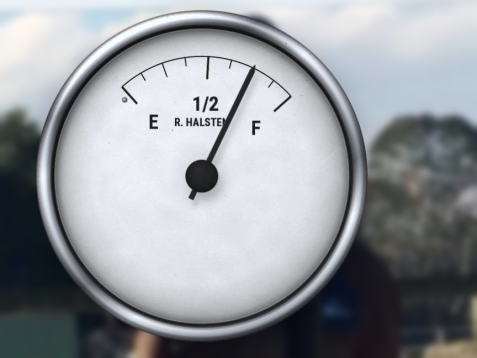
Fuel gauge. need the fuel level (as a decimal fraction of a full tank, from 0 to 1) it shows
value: 0.75
